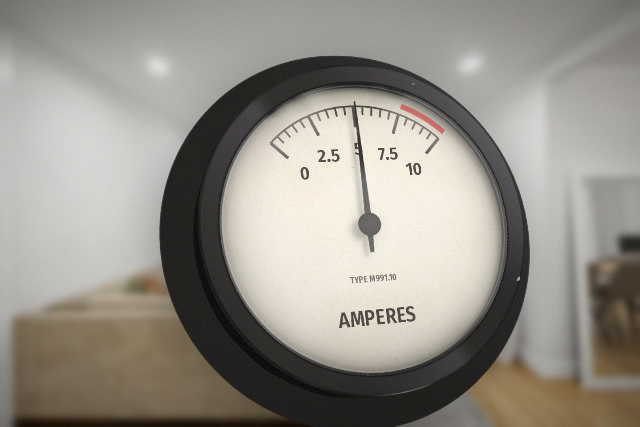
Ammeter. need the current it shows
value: 5 A
